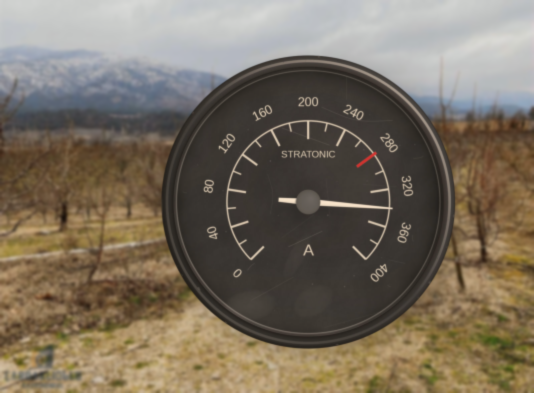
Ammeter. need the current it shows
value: 340 A
